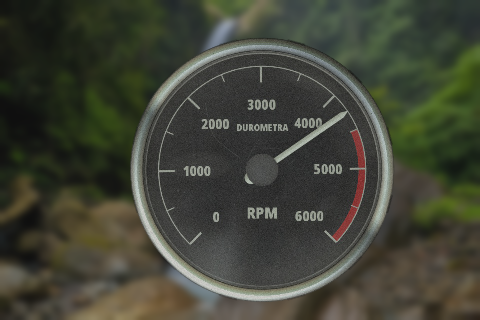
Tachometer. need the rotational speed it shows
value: 4250 rpm
